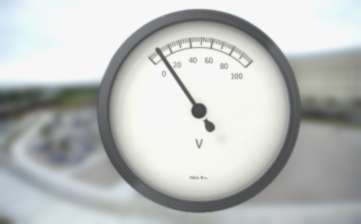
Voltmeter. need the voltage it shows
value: 10 V
